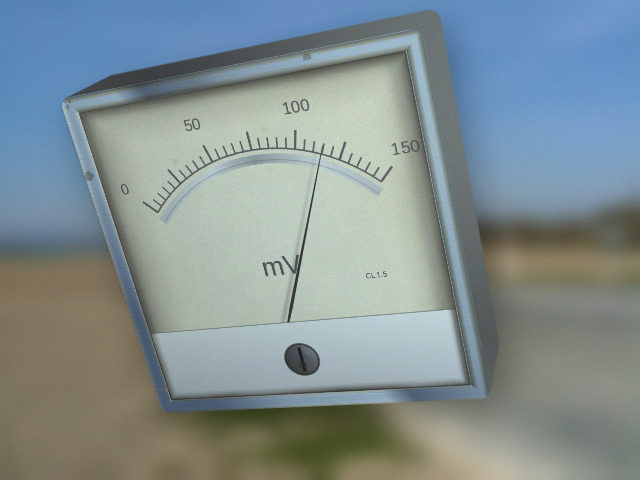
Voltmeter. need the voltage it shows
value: 115 mV
